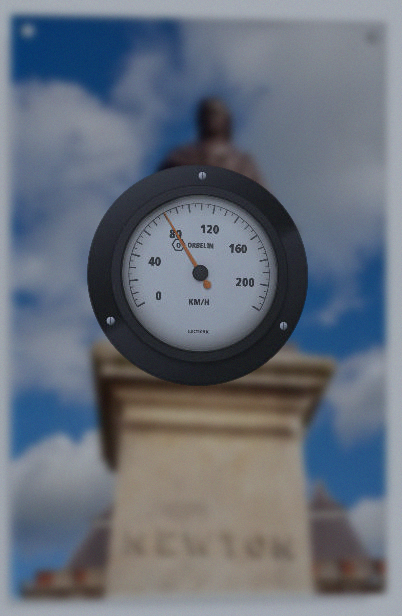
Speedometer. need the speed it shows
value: 80 km/h
